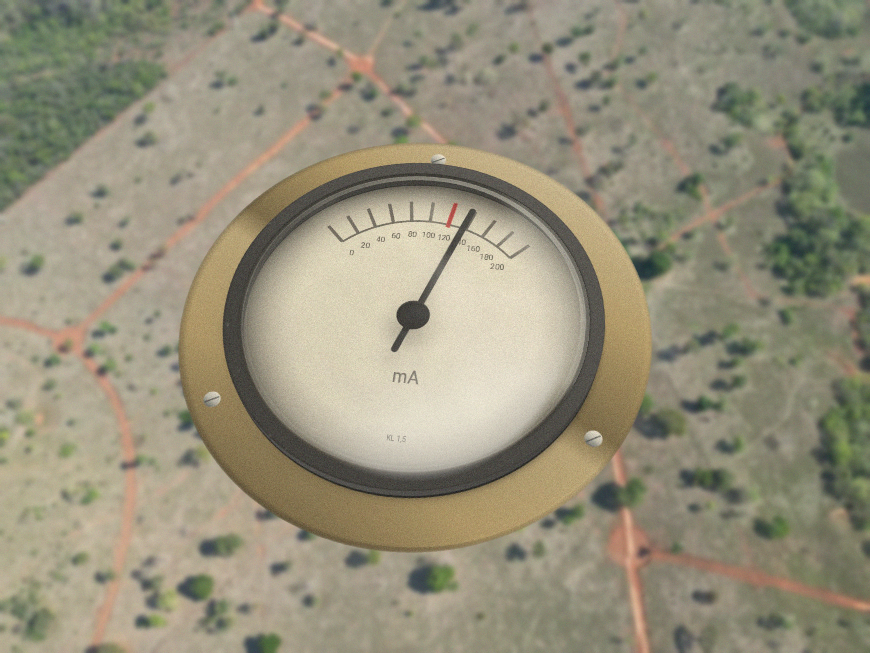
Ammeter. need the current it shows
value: 140 mA
